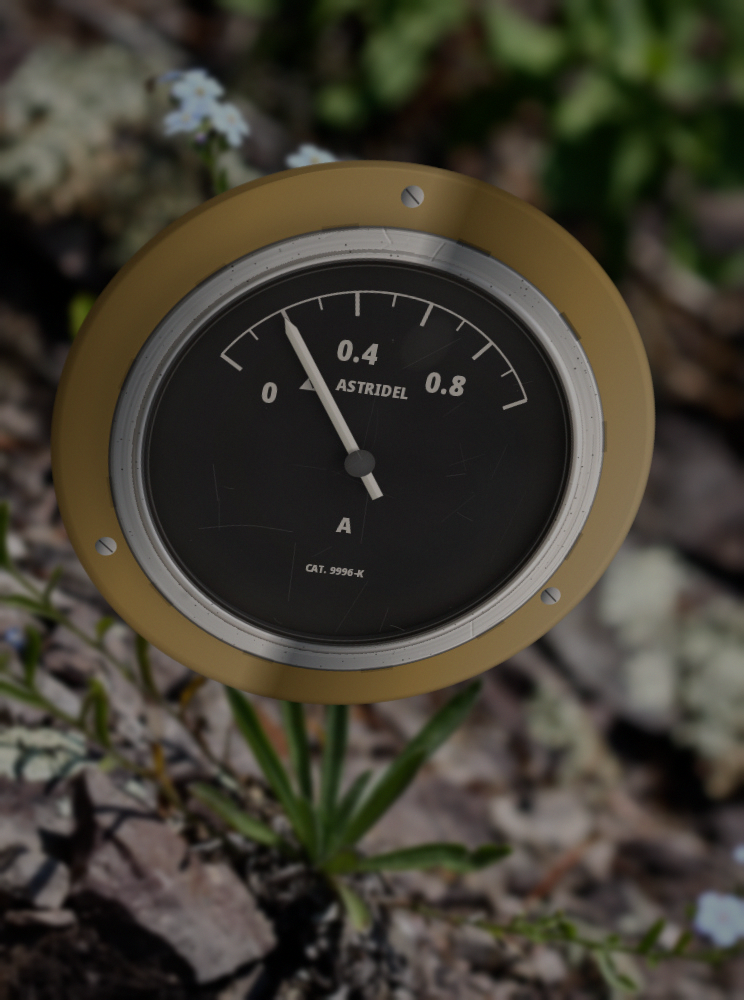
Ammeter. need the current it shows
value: 0.2 A
